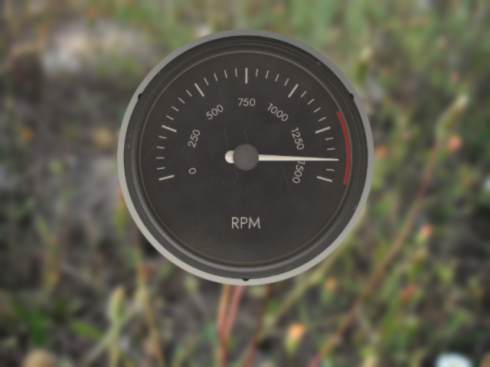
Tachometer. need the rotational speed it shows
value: 1400 rpm
